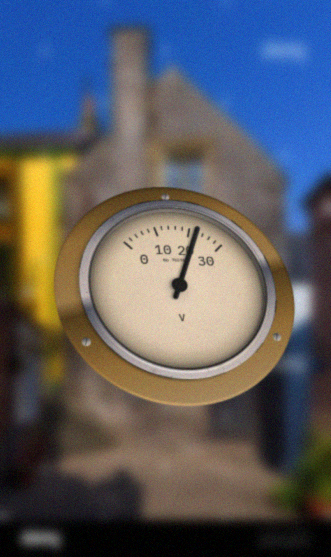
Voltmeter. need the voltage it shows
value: 22 V
